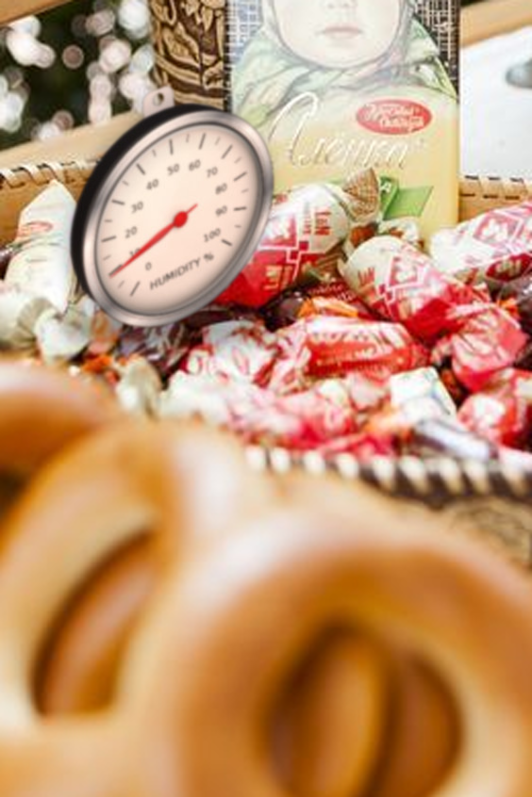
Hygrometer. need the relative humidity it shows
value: 10 %
